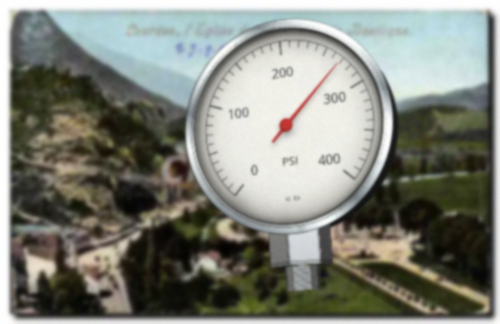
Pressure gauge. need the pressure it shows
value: 270 psi
